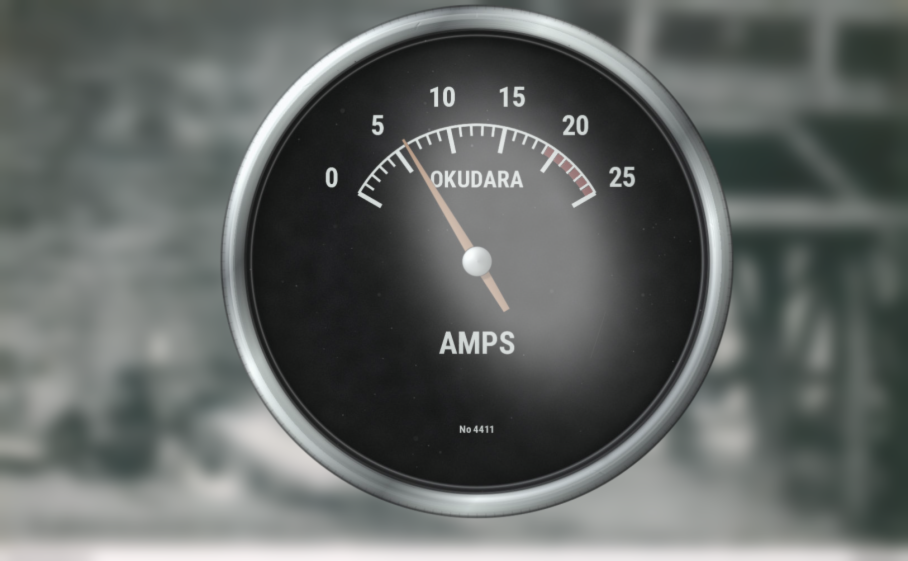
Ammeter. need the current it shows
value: 6 A
